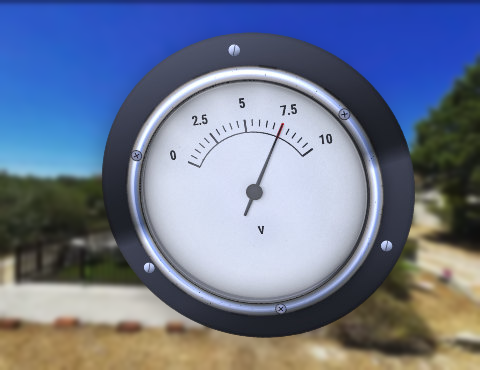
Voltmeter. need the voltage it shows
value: 7.5 V
